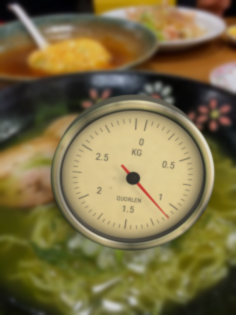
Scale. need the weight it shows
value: 1.1 kg
